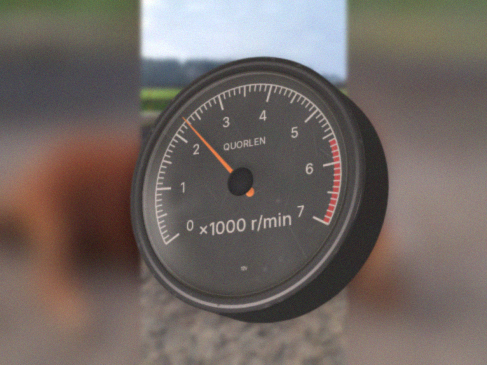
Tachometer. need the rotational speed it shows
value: 2300 rpm
